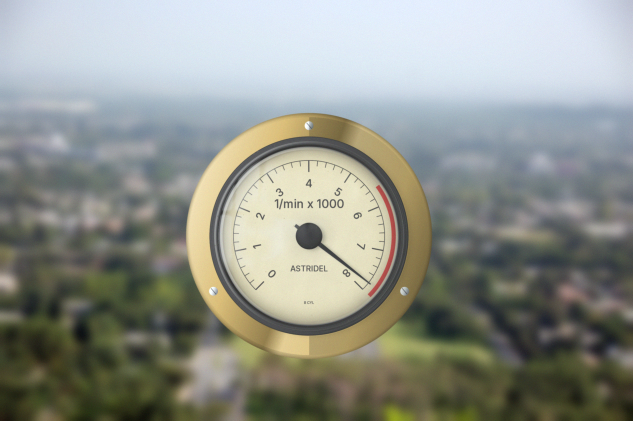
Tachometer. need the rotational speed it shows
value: 7800 rpm
